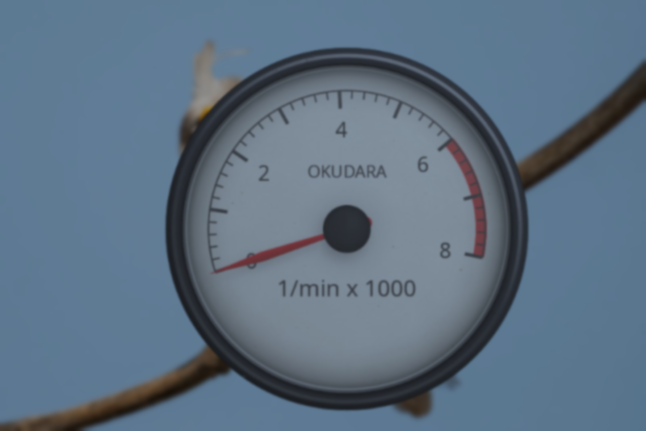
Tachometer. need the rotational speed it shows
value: 0 rpm
